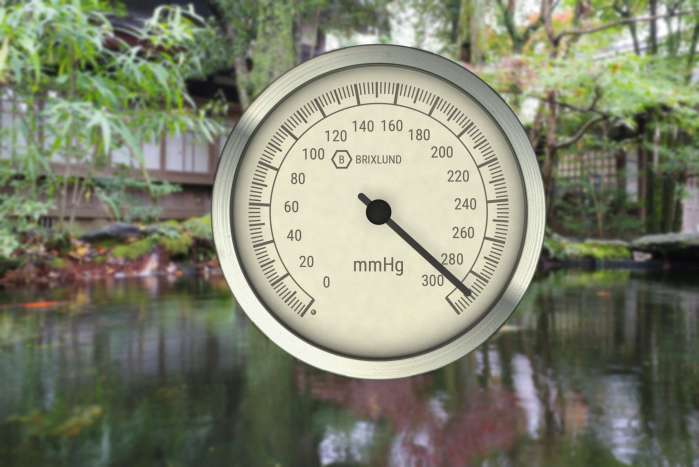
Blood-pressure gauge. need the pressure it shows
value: 290 mmHg
